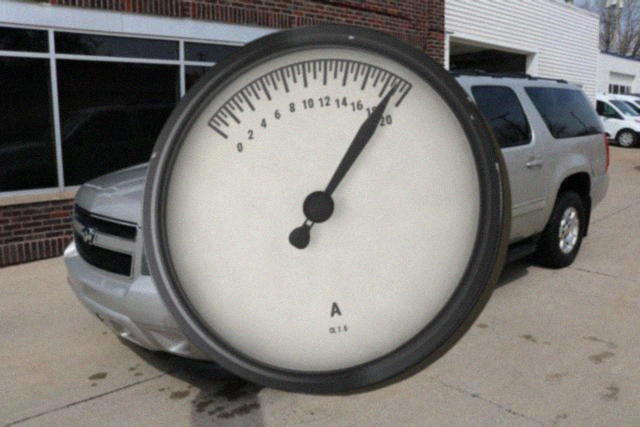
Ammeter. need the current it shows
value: 19 A
